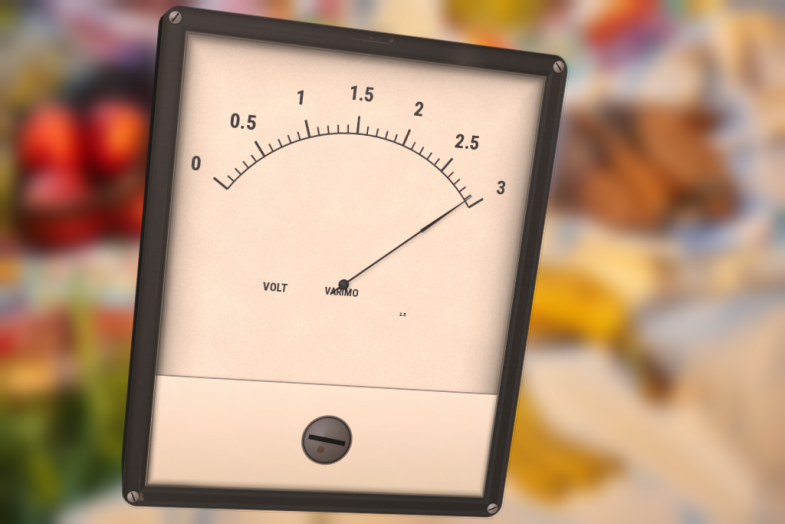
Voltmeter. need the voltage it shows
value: 2.9 V
